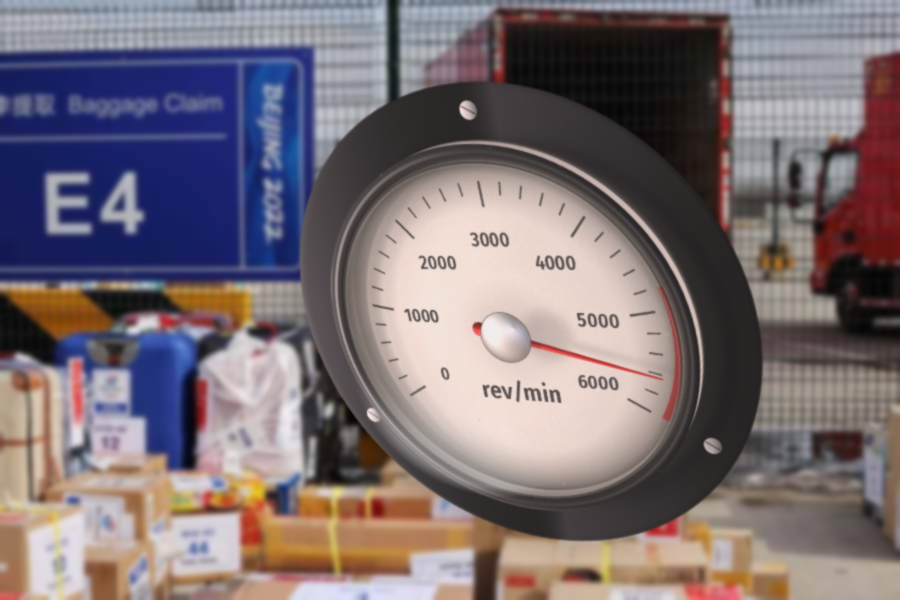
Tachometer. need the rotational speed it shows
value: 5600 rpm
